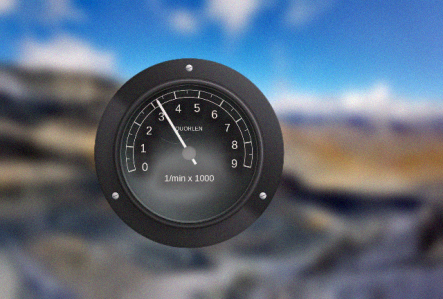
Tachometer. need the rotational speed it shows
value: 3250 rpm
